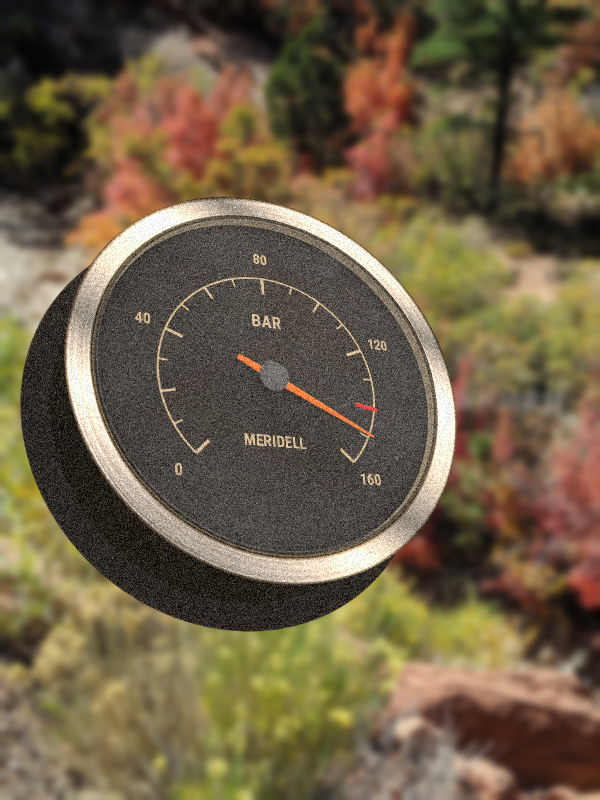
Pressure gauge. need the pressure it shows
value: 150 bar
